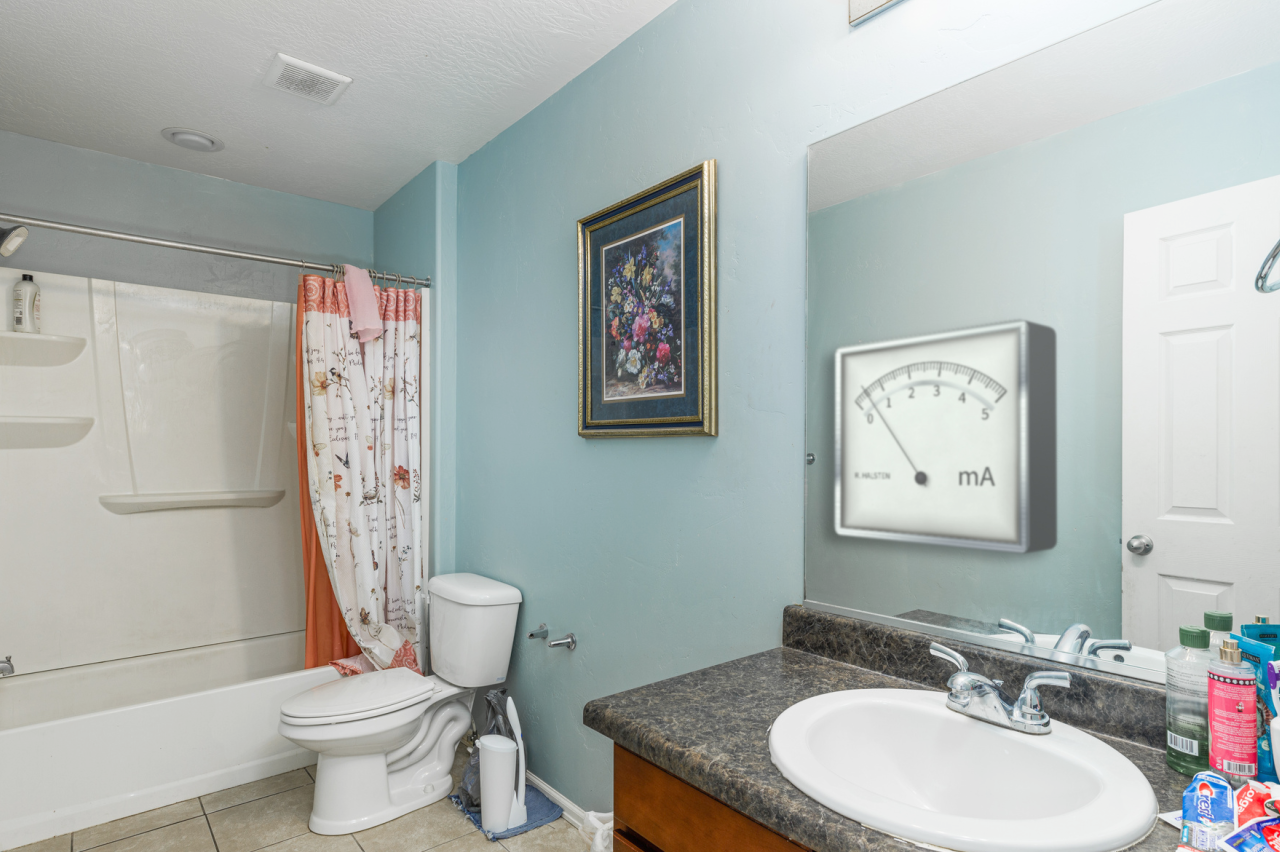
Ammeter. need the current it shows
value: 0.5 mA
